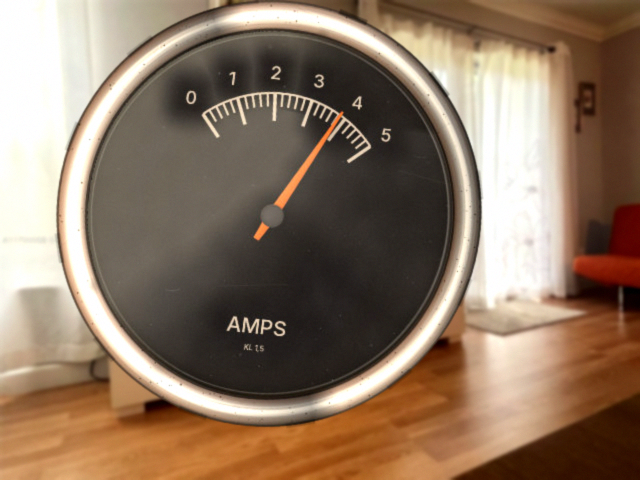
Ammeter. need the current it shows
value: 3.8 A
